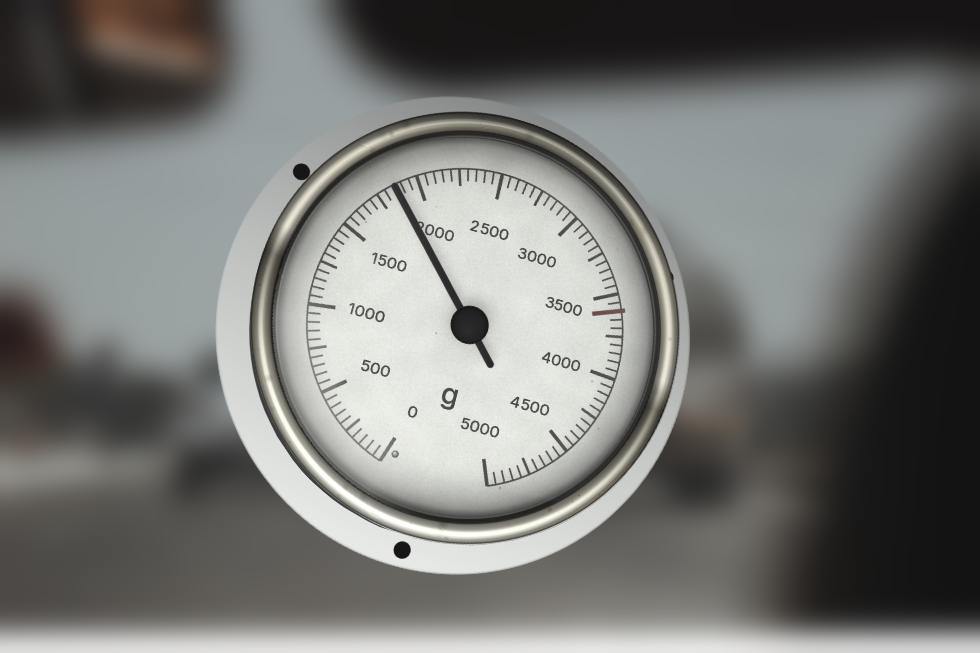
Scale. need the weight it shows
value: 1850 g
